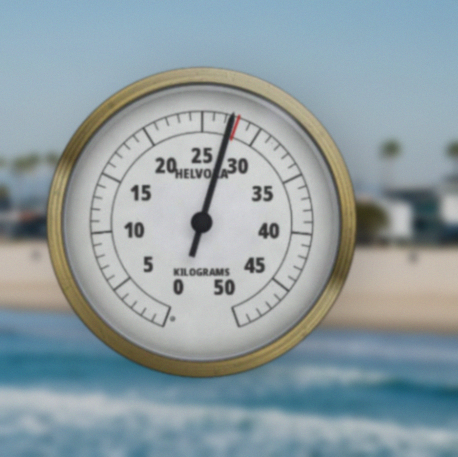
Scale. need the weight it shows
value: 27.5 kg
